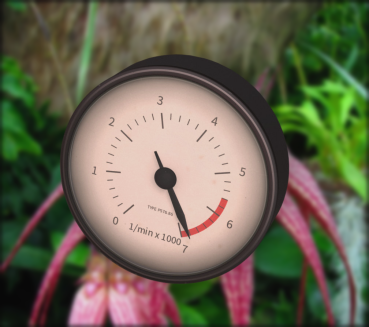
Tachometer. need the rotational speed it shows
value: 6800 rpm
